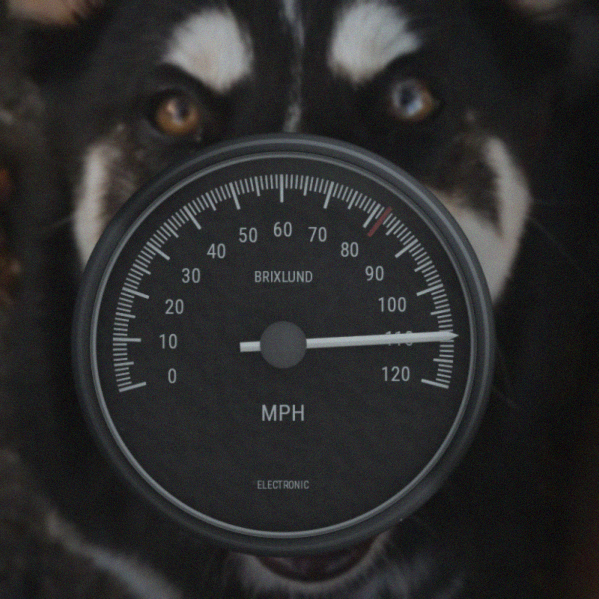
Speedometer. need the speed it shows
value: 110 mph
